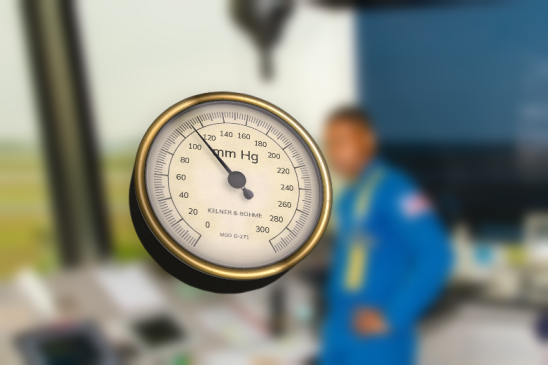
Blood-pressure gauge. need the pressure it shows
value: 110 mmHg
